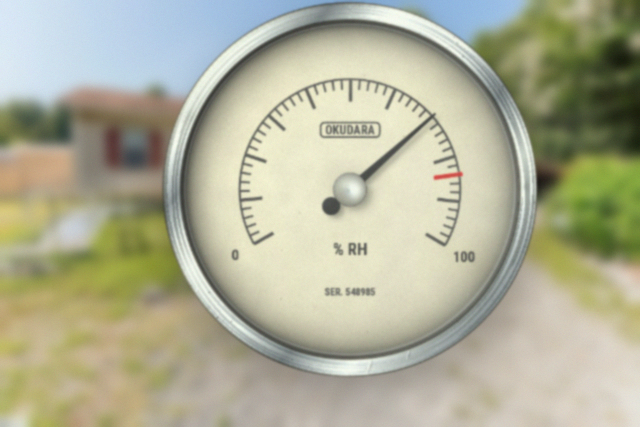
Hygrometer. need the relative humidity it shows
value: 70 %
